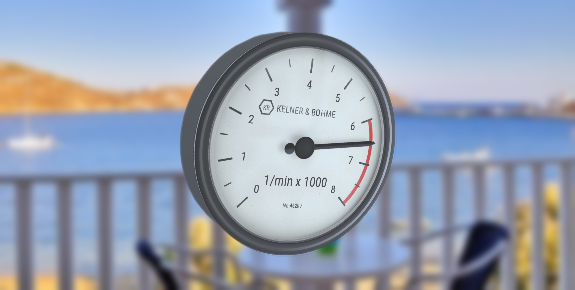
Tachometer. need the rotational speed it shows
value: 6500 rpm
